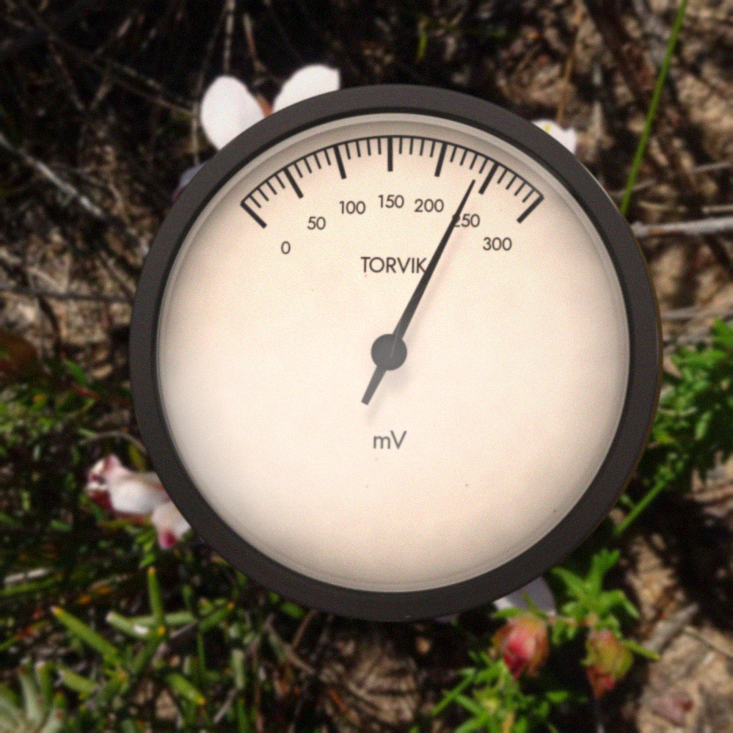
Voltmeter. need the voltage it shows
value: 240 mV
